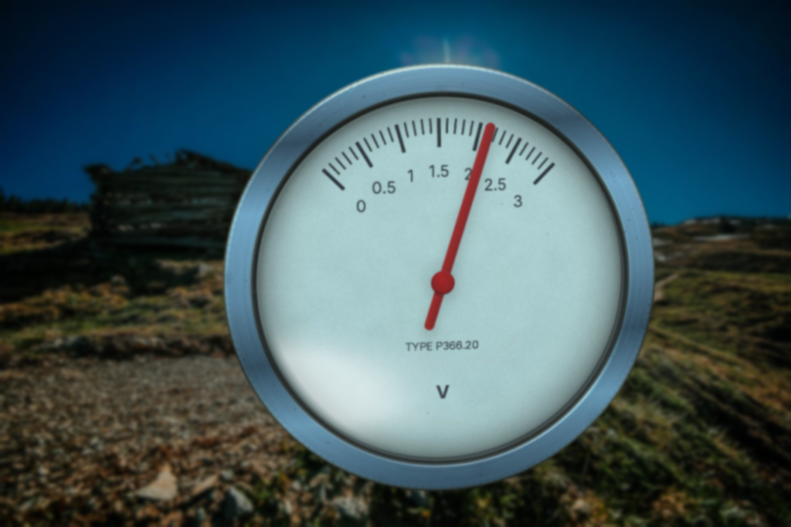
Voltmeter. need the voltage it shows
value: 2.1 V
